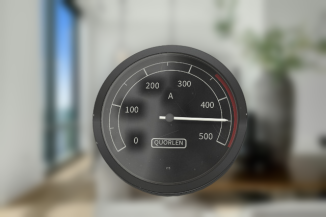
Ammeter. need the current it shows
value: 450 A
